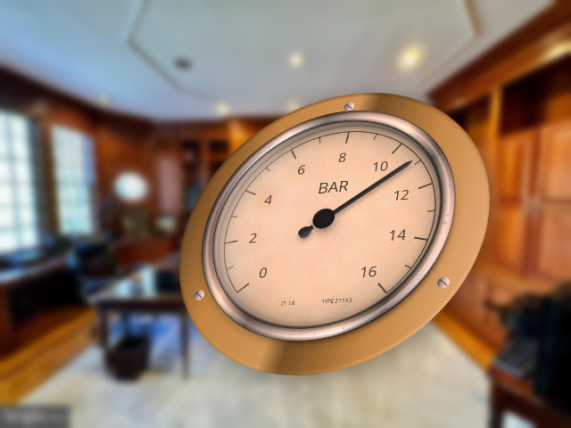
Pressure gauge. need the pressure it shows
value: 11 bar
